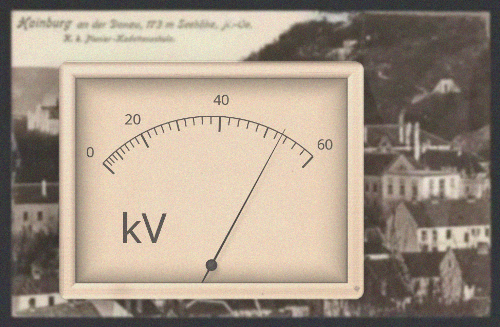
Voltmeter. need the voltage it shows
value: 53 kV
